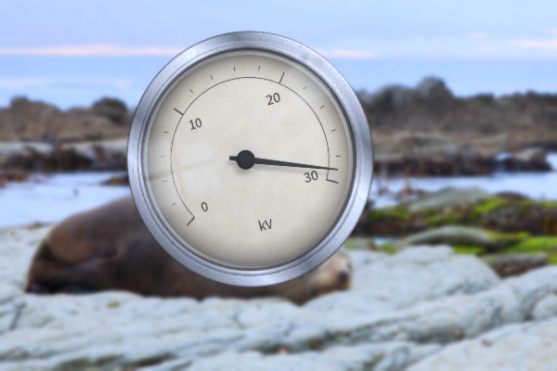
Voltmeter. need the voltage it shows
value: 29 kV
